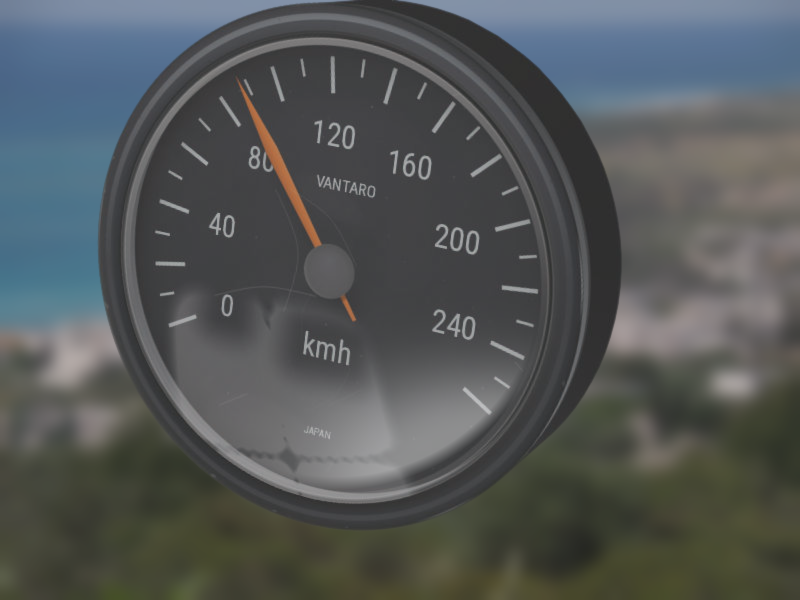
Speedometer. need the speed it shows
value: 90 km/h
